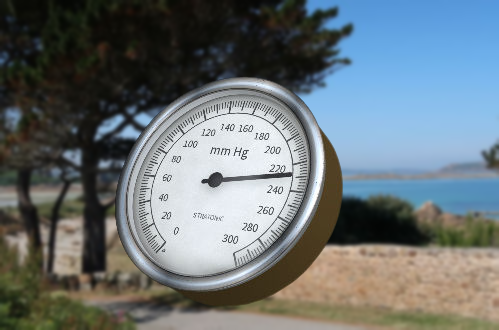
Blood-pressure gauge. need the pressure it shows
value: 230 mmHg
